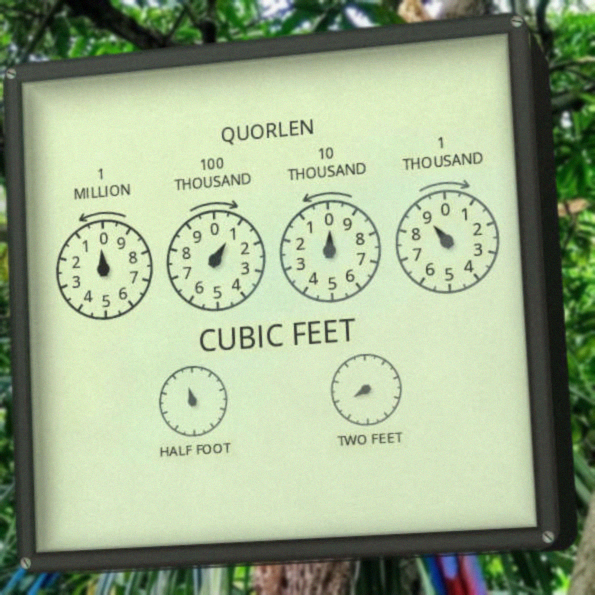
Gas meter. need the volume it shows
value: 9900 ft³
